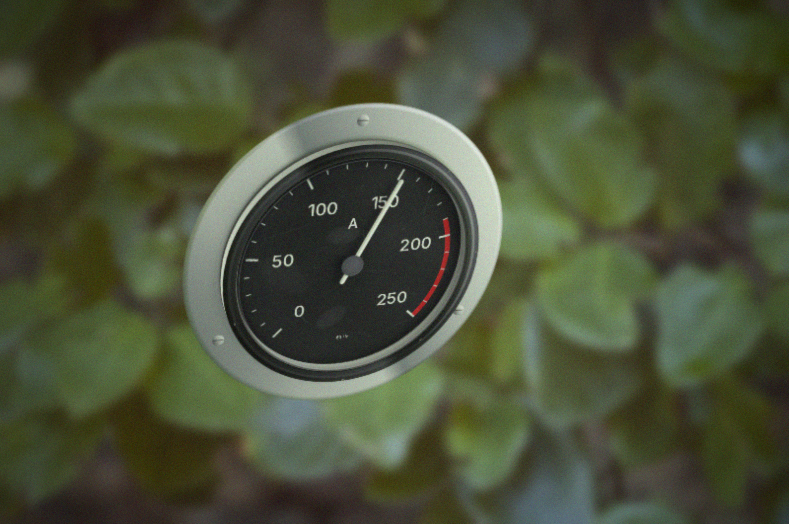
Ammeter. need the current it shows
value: 150 A
